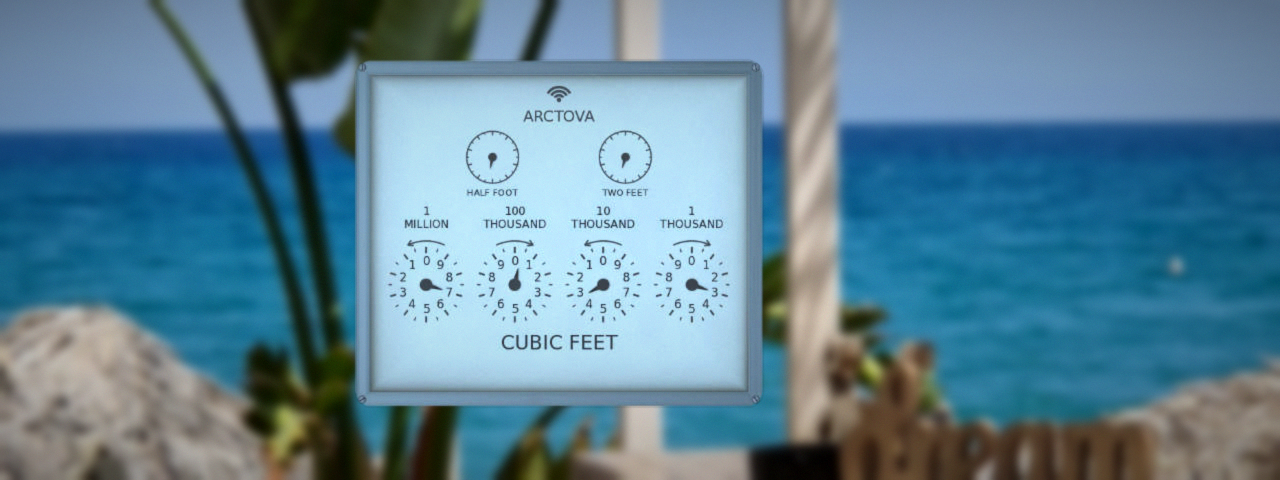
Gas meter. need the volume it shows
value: 703300 ft³
